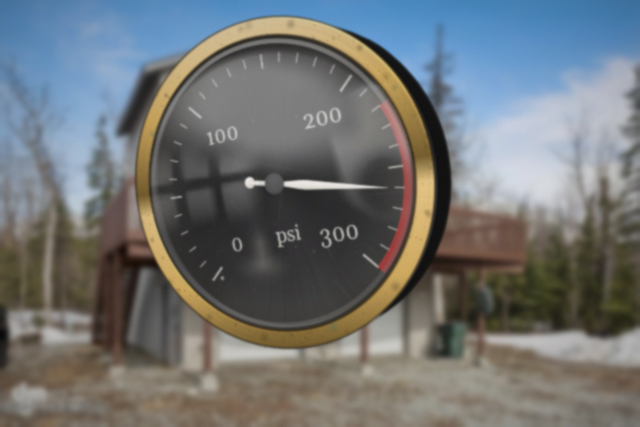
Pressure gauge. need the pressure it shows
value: 260 psi
